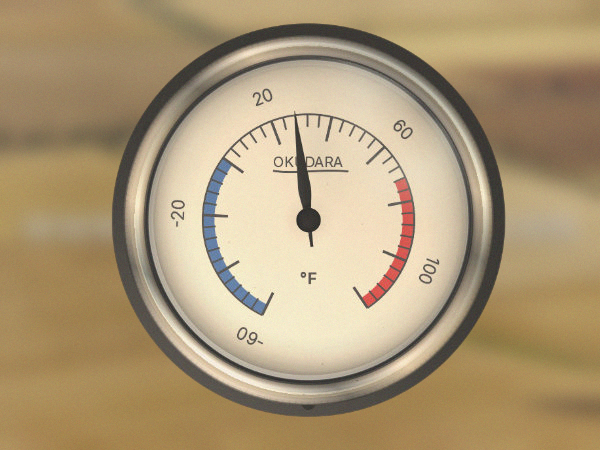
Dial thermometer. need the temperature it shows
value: 28 °F
